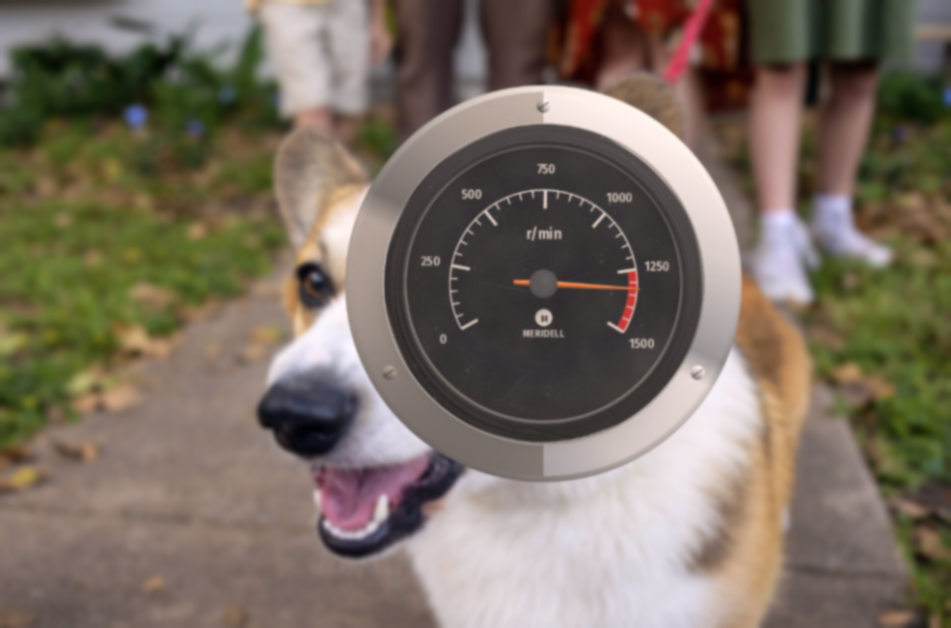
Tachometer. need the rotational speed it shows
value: 1325 rpm
